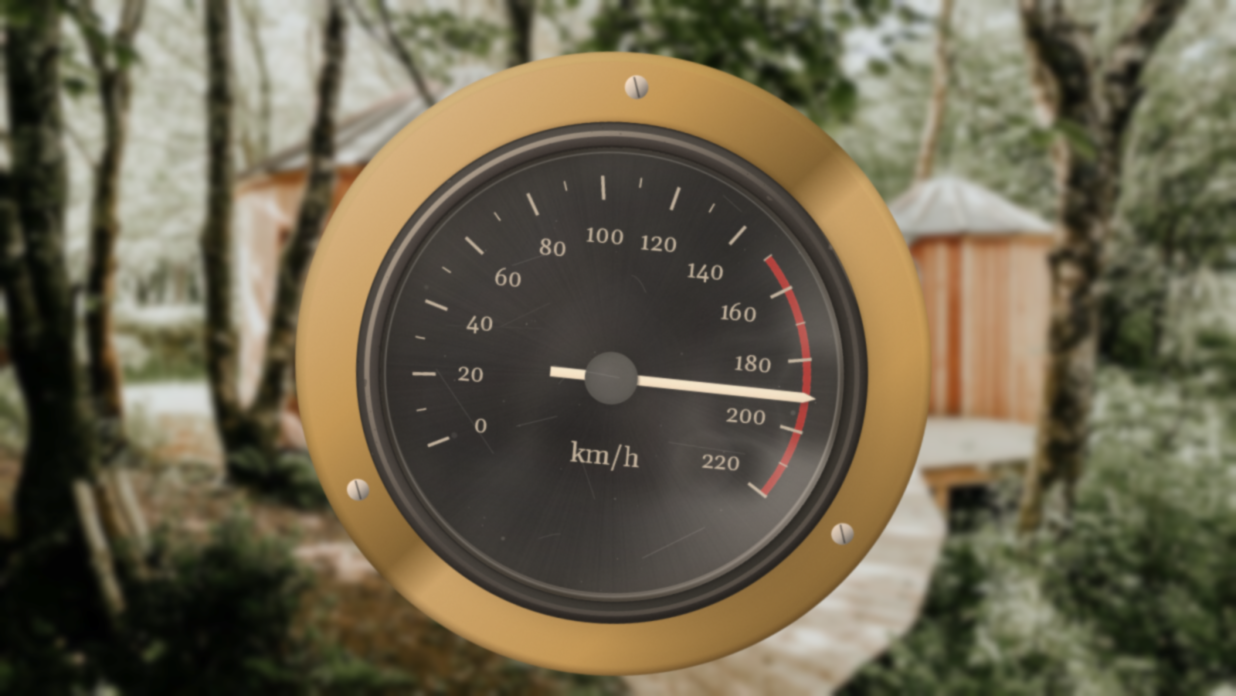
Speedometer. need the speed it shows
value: 190 km/h
